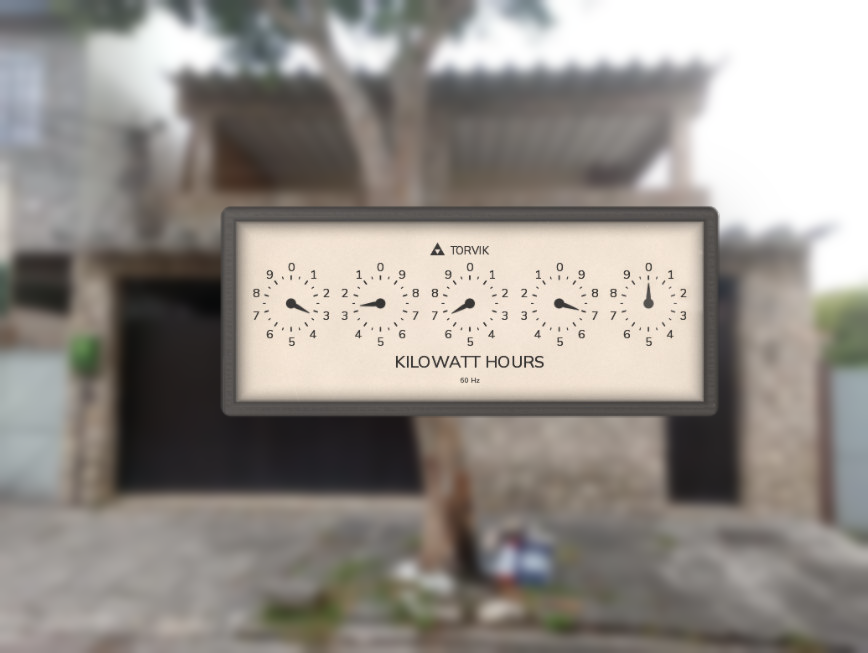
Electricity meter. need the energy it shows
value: 32670 kWh
